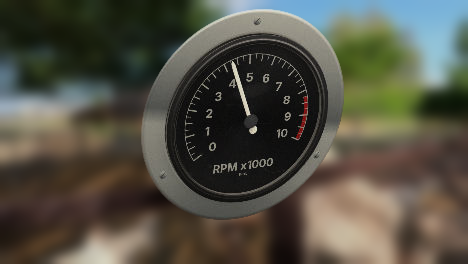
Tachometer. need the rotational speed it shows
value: 4250 rpm
